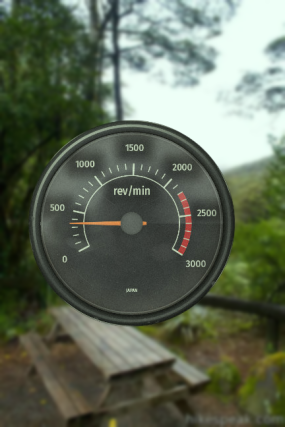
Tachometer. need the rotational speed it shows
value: 350 rpm
